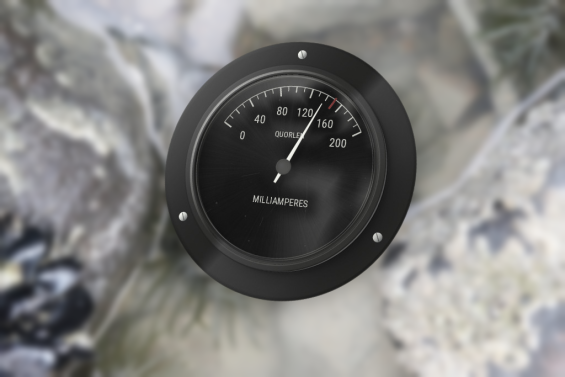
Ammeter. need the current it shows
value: 140 mA
